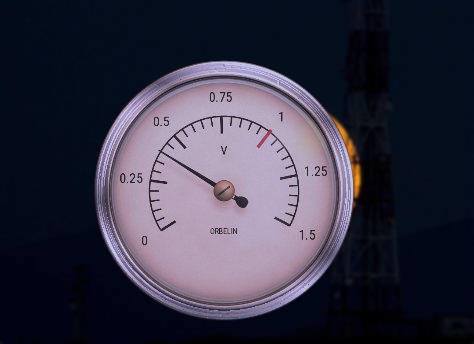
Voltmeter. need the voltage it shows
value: 0.4 V
